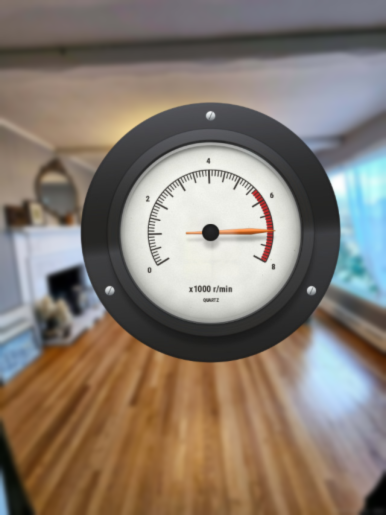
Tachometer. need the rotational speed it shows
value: 7000 rpm
